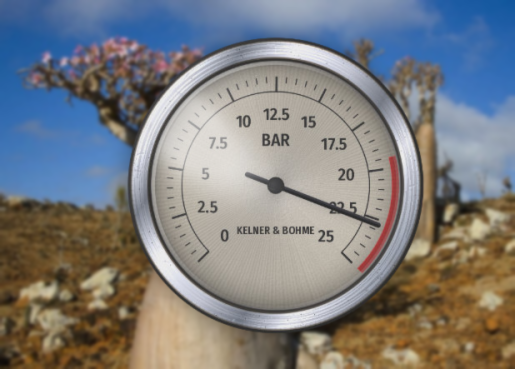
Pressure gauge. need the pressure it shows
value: 22.75 bar
